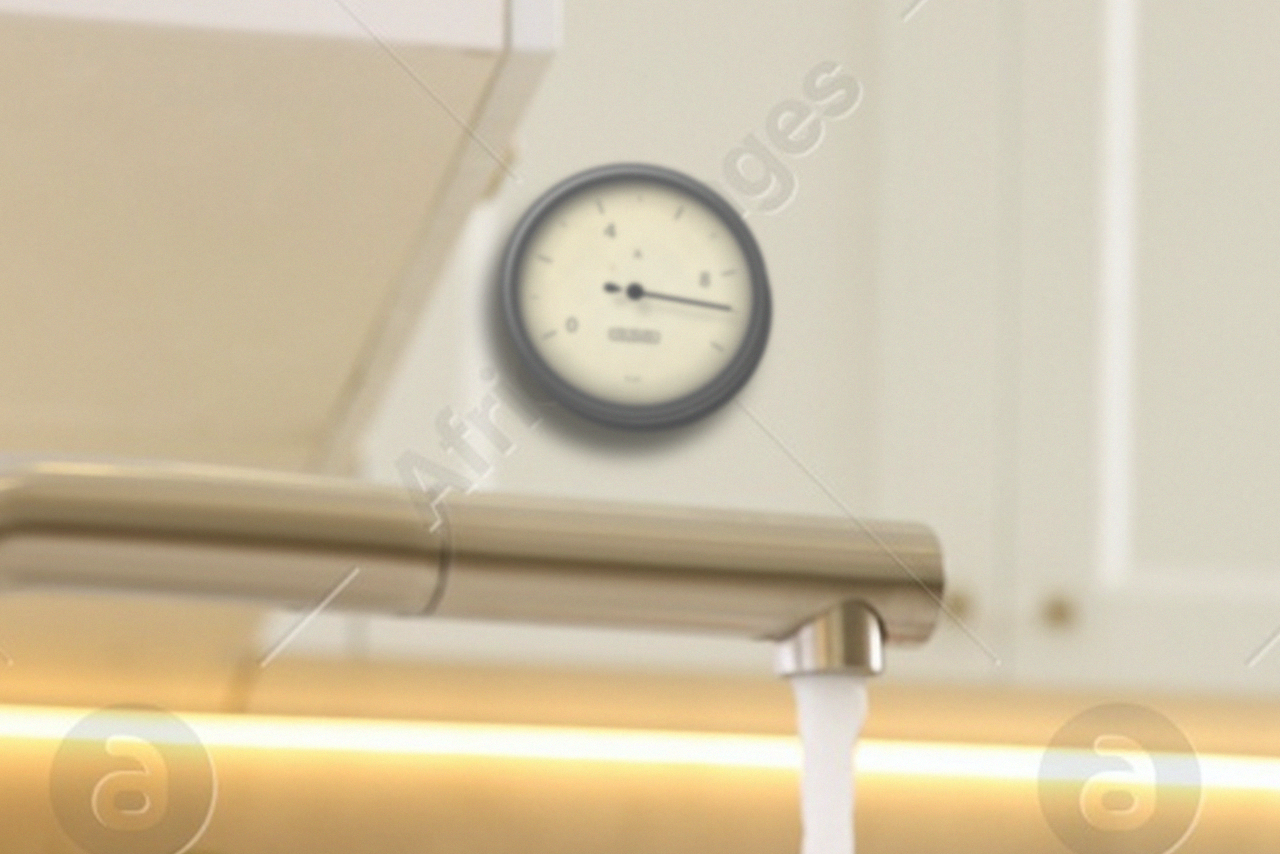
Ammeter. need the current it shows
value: 9 A
